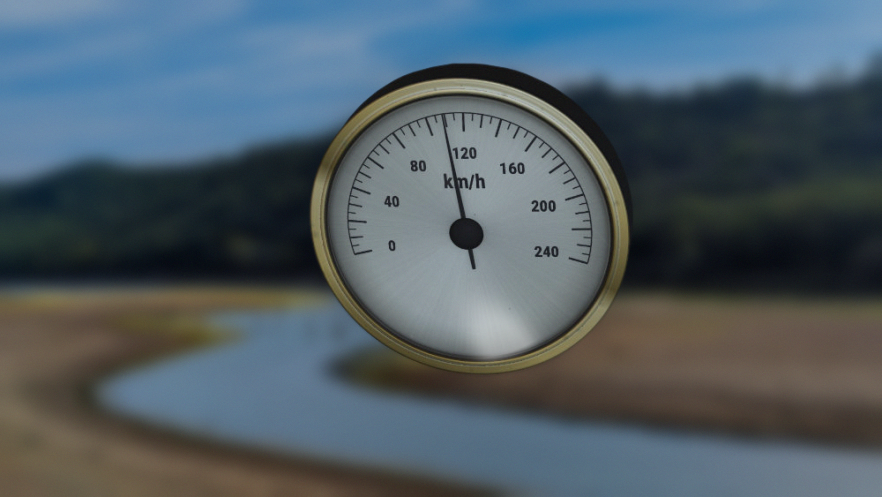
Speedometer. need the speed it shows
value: 110 km/h
